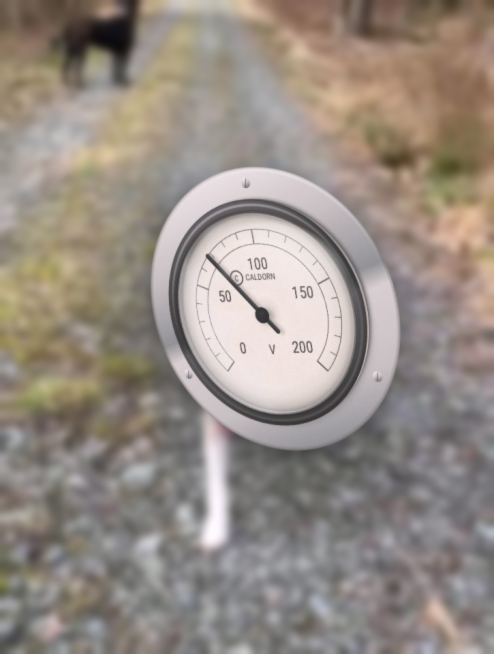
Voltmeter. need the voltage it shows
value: 70 V
